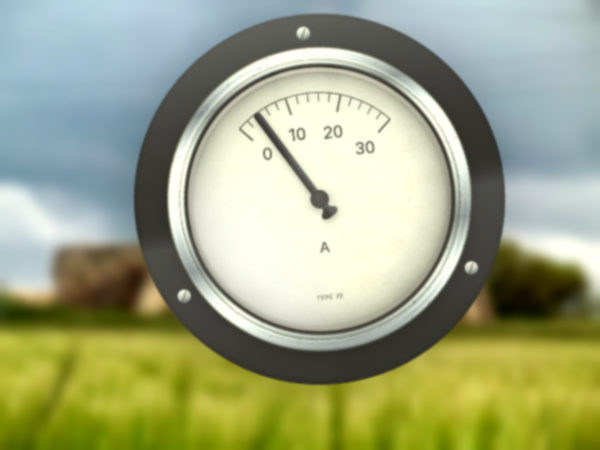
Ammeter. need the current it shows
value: 4 A
